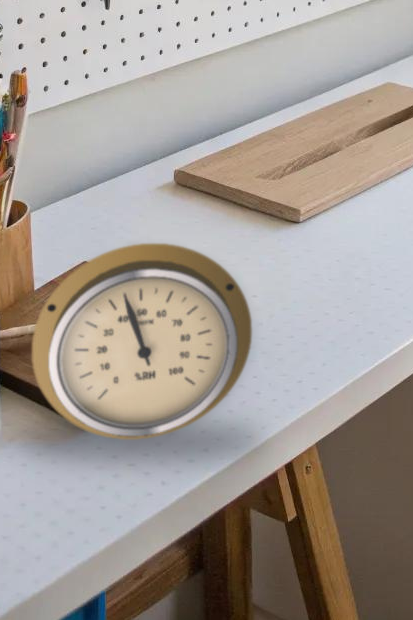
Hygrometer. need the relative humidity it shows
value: 45 %
